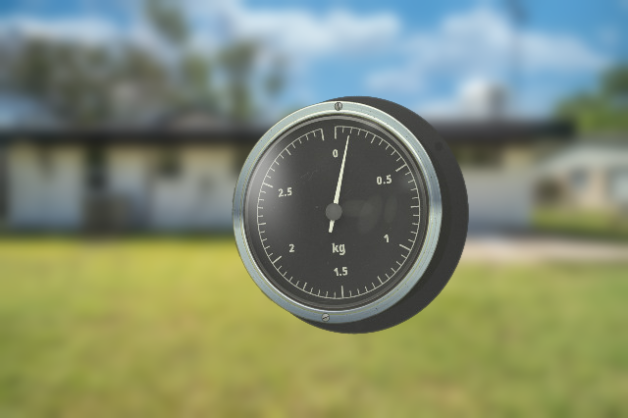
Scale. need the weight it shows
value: 0.1 kg
